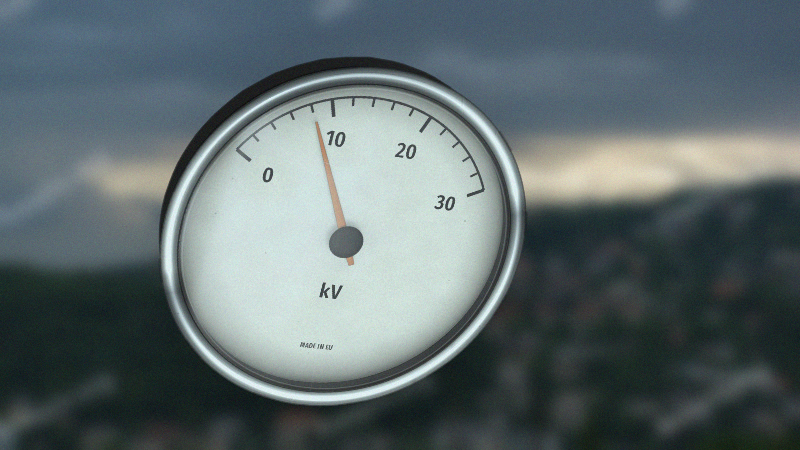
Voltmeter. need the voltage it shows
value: 8 kV
